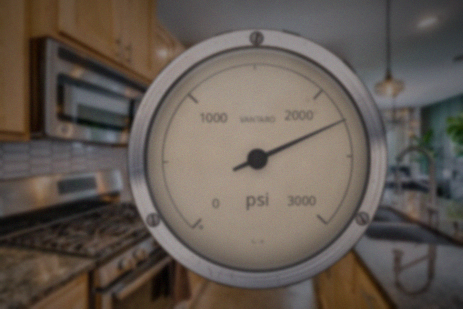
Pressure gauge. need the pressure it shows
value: 2250 psi
